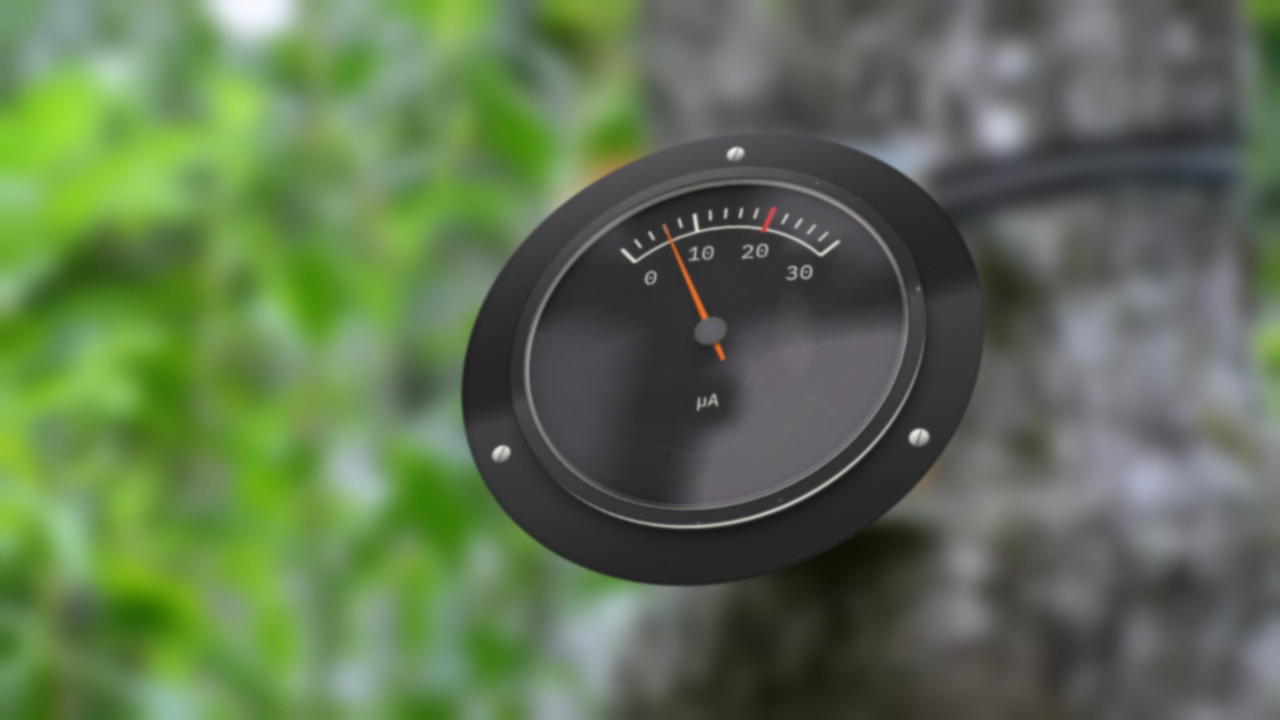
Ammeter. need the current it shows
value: 6 µA
